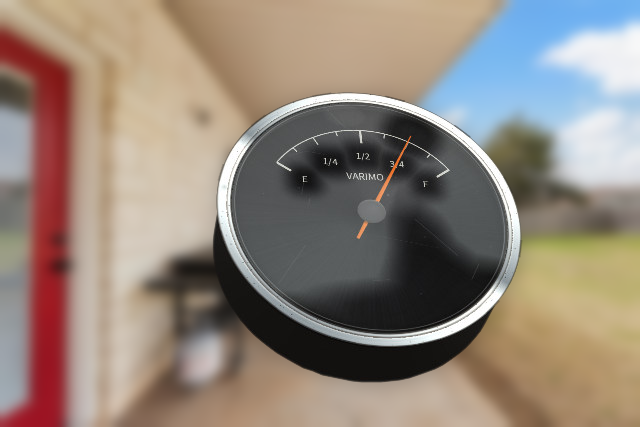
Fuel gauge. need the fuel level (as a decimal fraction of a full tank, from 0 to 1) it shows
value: 0.75
